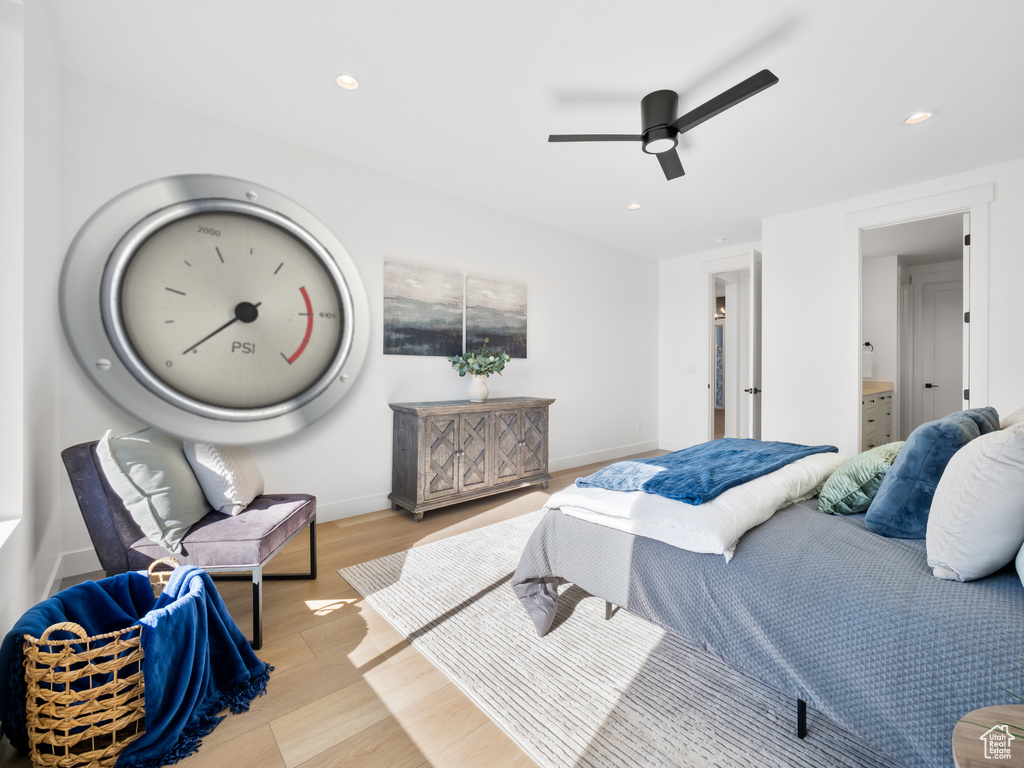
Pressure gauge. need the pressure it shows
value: 0 psi
